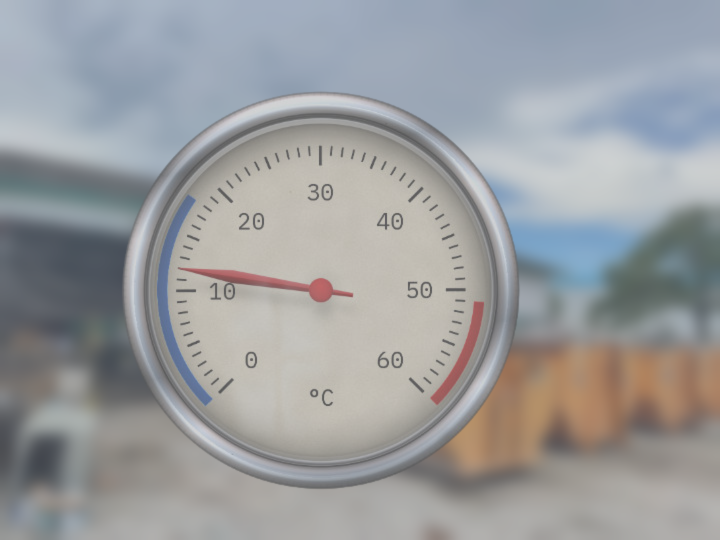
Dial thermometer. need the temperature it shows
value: 12 °C
